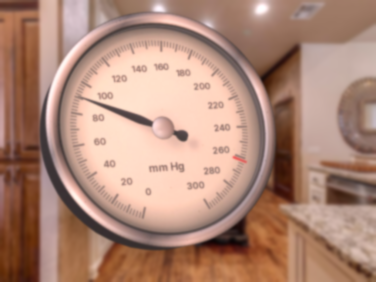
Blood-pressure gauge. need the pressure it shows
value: 90 mmHg
